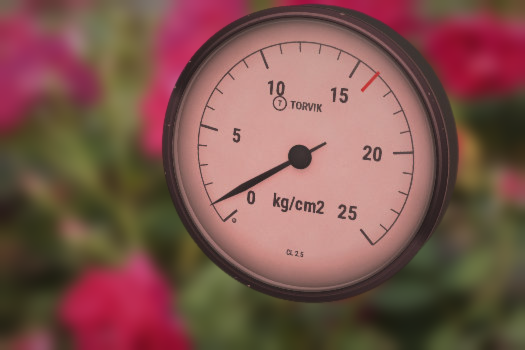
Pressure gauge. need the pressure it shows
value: 1 kg/cm²
